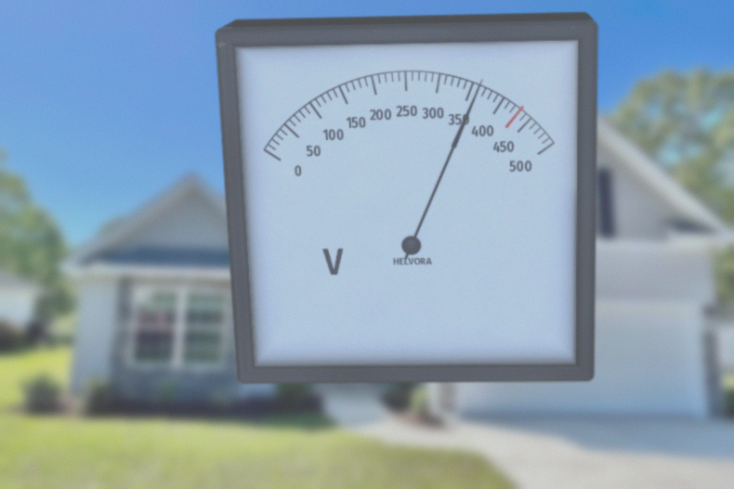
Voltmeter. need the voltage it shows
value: 360 V
